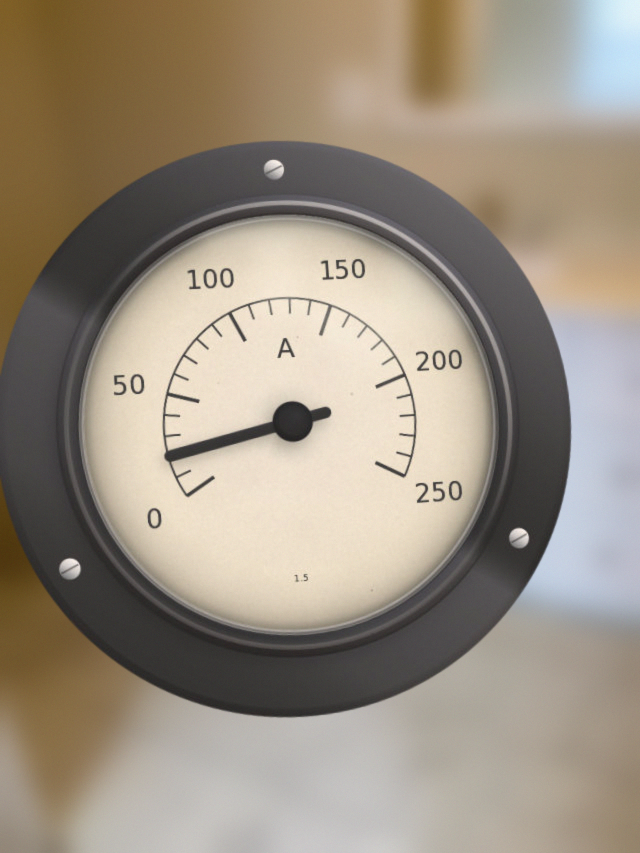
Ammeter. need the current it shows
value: 20 A
